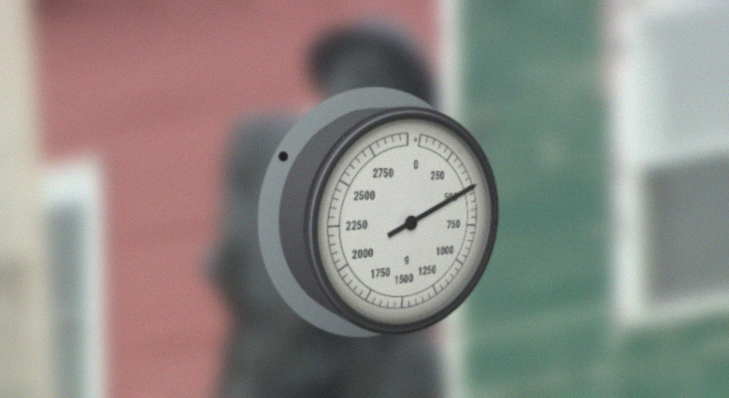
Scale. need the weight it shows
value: 500 g
